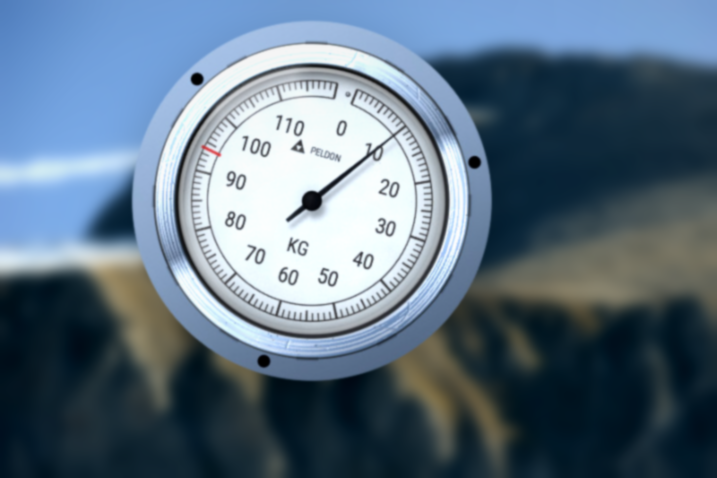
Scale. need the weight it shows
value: 10 kg
